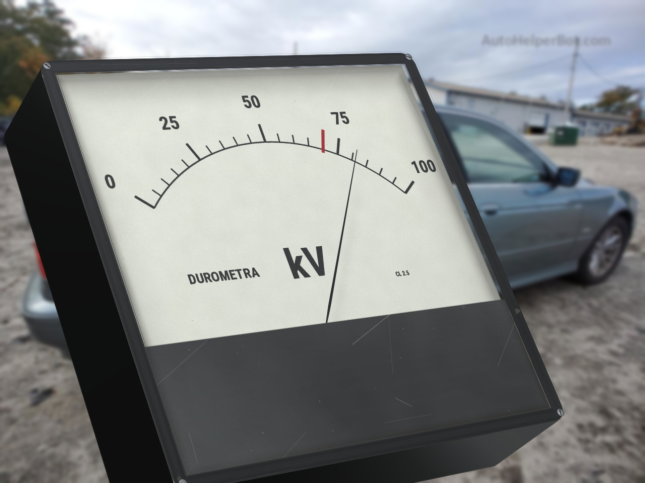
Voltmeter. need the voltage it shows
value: 80 kV
